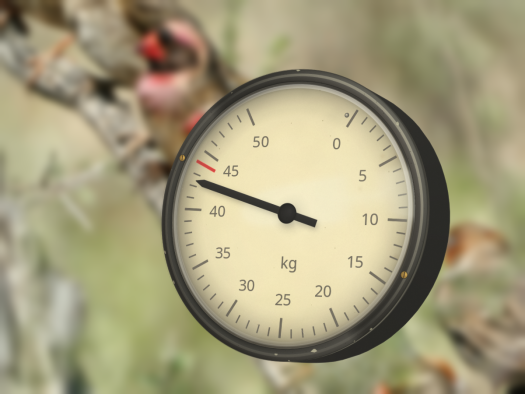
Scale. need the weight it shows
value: 42.5 kg
